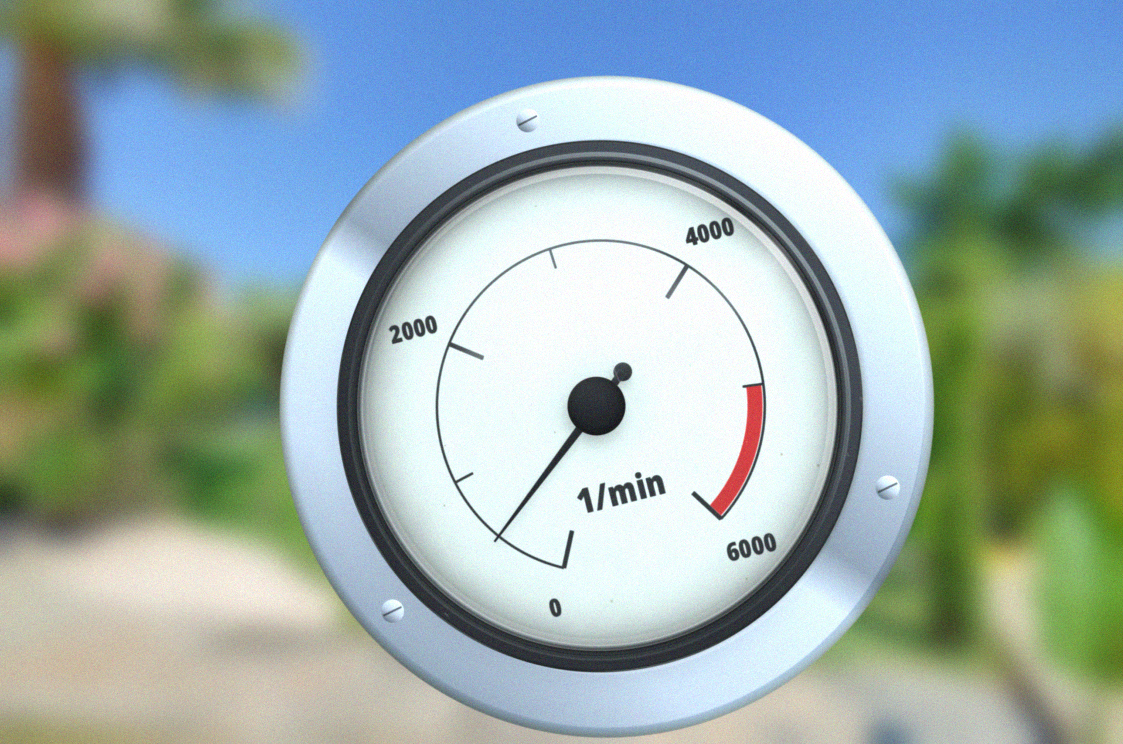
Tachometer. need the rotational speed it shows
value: 500 rpm
